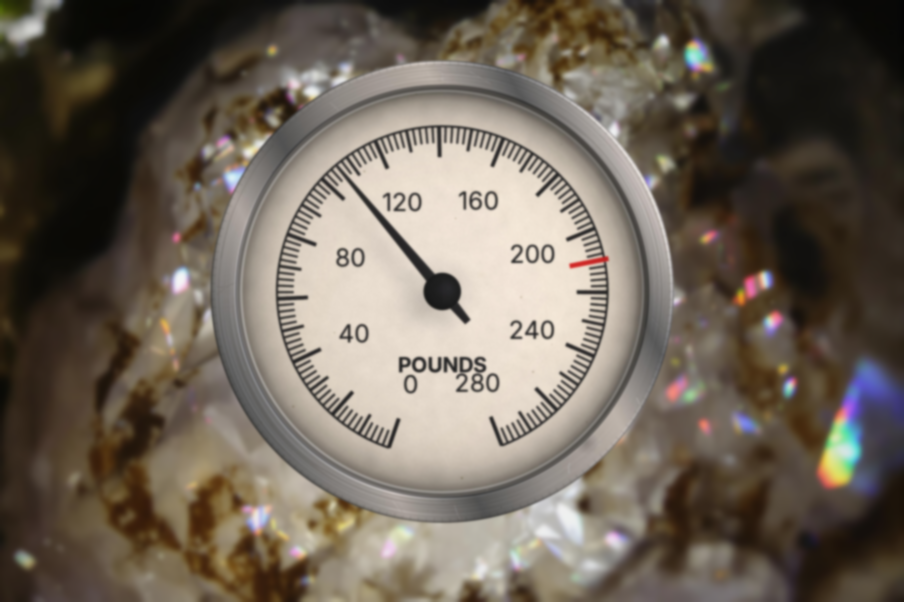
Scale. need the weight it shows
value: 106 lb
